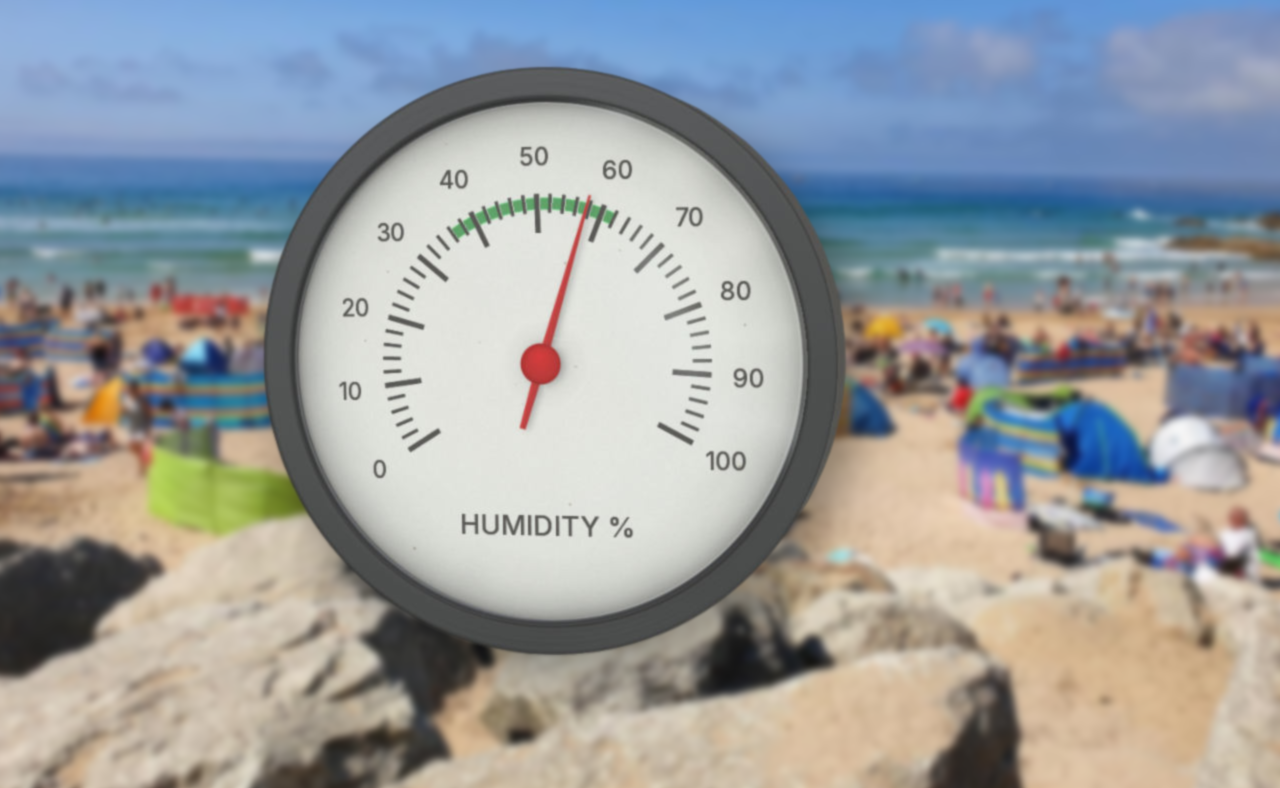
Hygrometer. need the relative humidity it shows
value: 58 %
